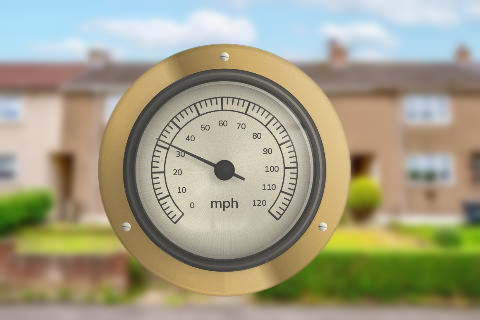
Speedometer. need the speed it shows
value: 32 mph
